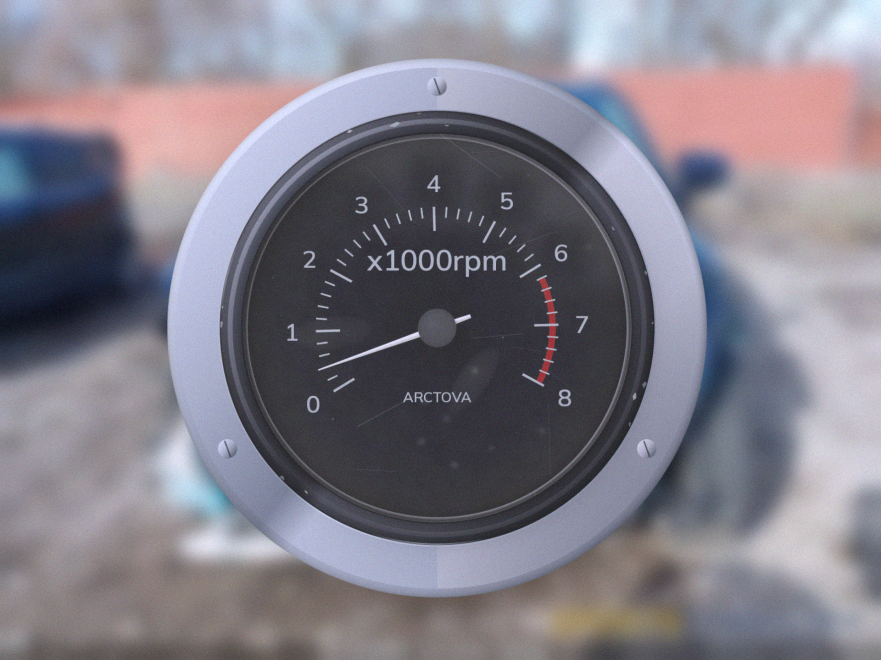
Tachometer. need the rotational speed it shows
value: 400 rpm
